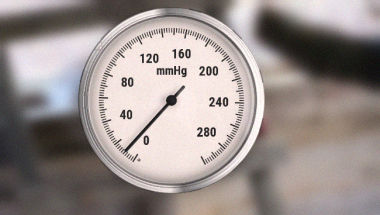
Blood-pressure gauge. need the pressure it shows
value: 10 mmHg
